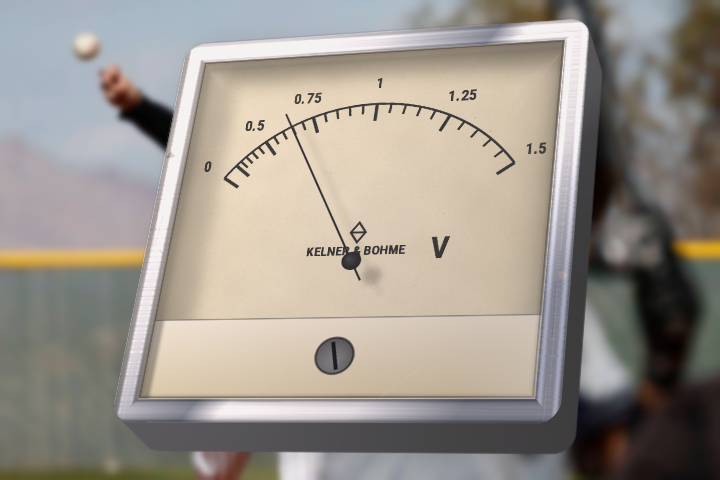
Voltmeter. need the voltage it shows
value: 0.65 V
